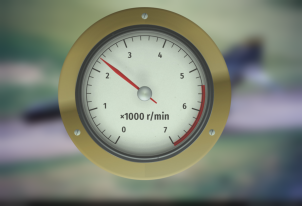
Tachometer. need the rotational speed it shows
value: 2300 rpm
